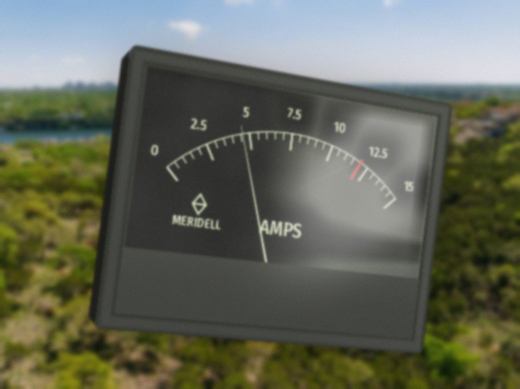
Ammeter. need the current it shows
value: 4.5 A
